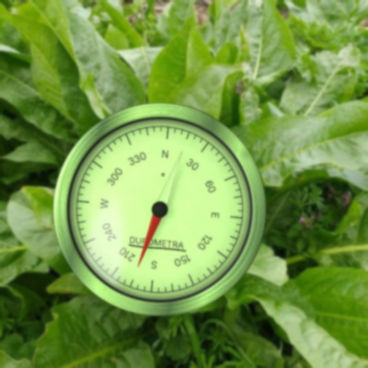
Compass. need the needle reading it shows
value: 195 °
